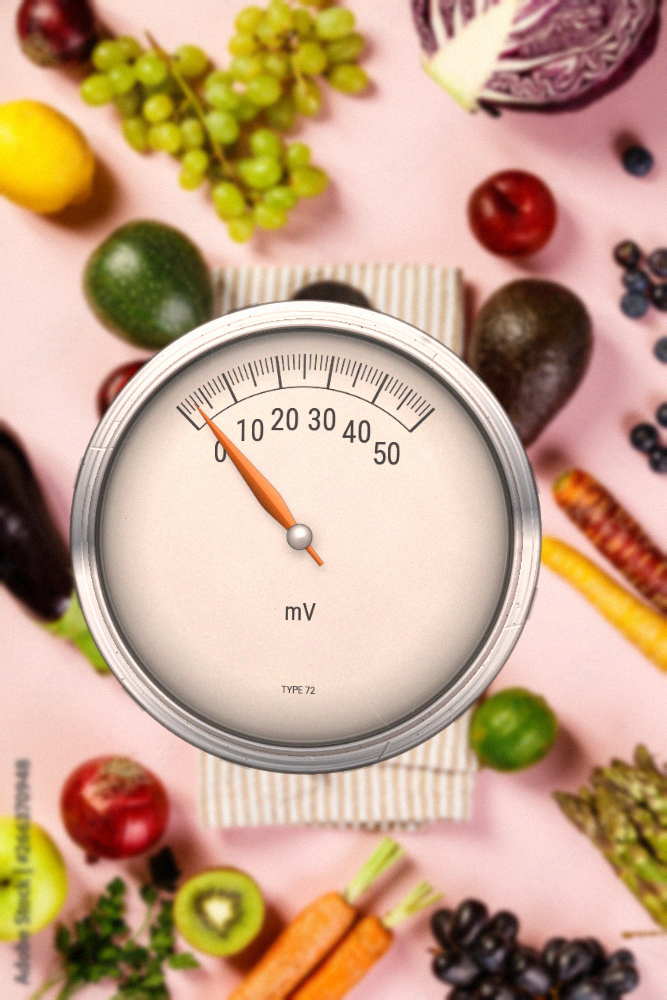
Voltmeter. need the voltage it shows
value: 3 mV
